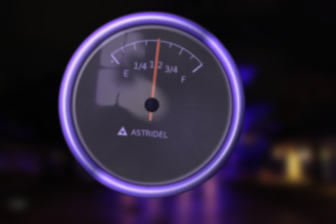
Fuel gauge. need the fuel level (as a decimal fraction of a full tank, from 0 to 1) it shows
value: 0.5
